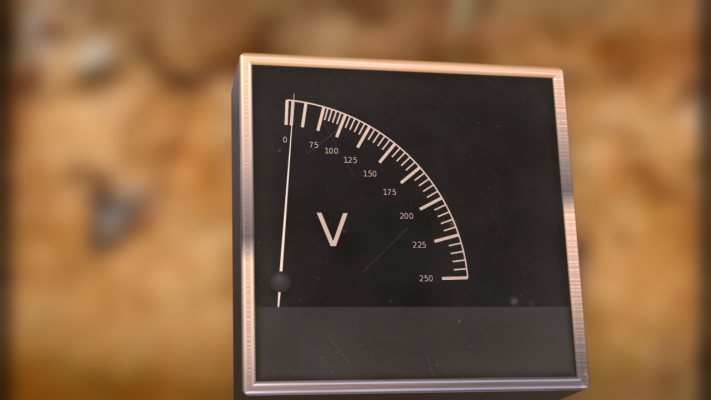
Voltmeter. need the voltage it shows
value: 25 V
